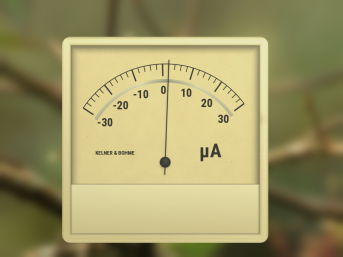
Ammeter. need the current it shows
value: 2 µA
